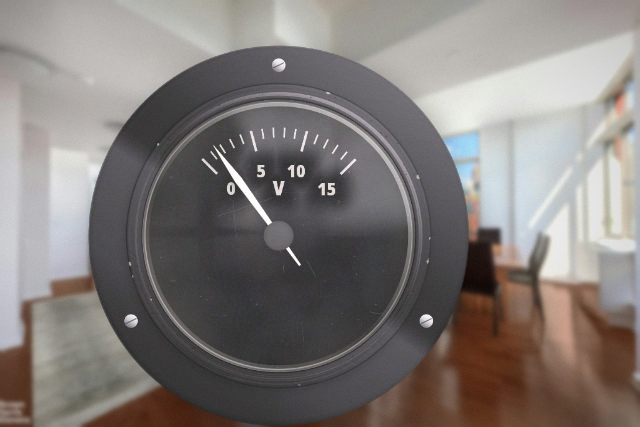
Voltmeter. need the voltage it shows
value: 1.5 V
